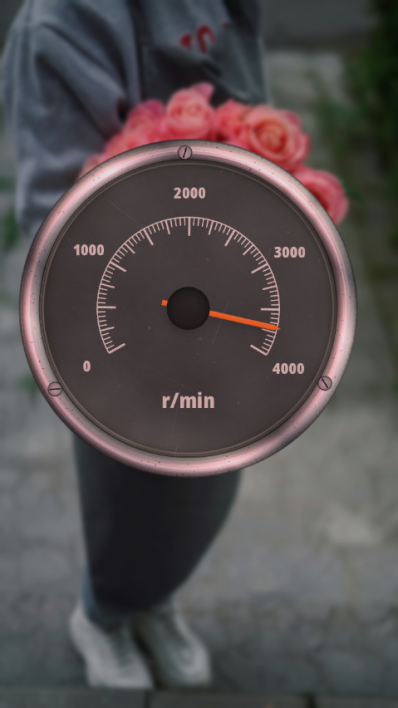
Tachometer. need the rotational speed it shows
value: 3700 rpm
